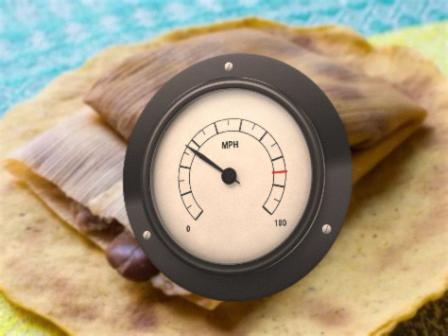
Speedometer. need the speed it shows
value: 55 mph
